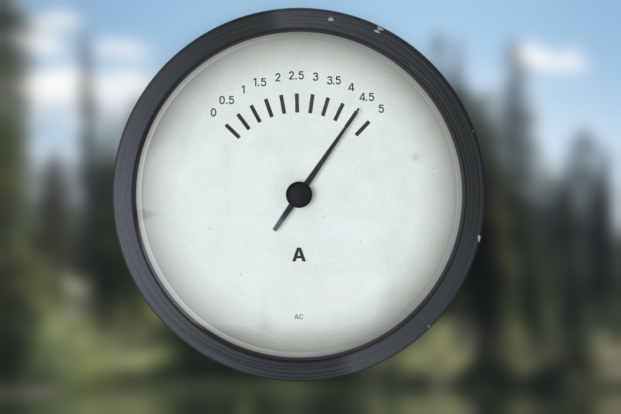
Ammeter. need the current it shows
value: 4.5 A
